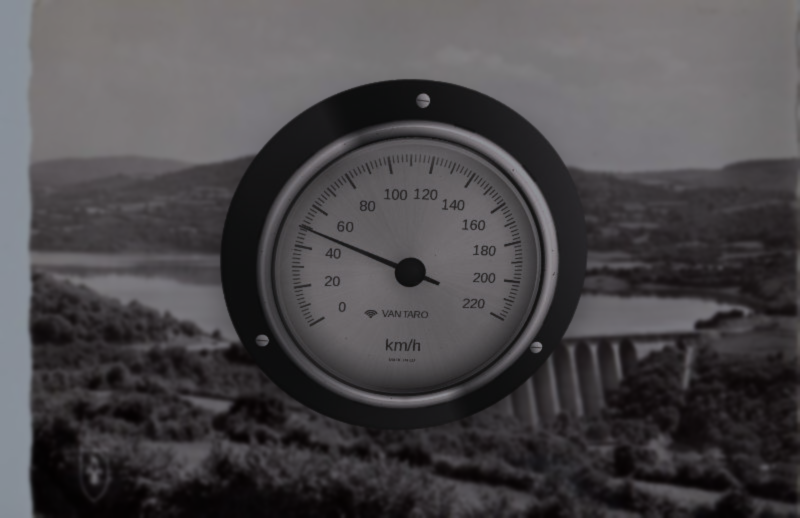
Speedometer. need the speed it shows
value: 50 km/h
